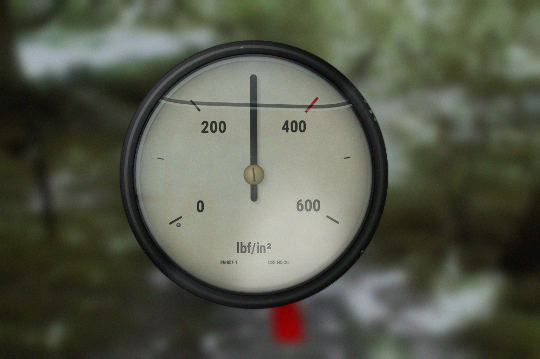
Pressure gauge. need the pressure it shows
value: 300 psi
